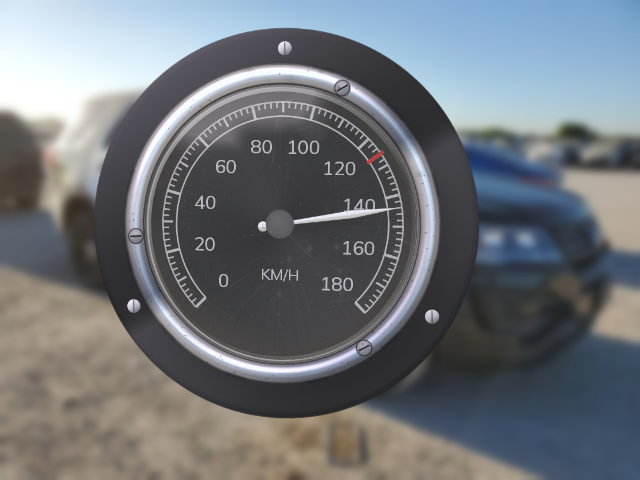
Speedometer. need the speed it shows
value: 144 km/h
